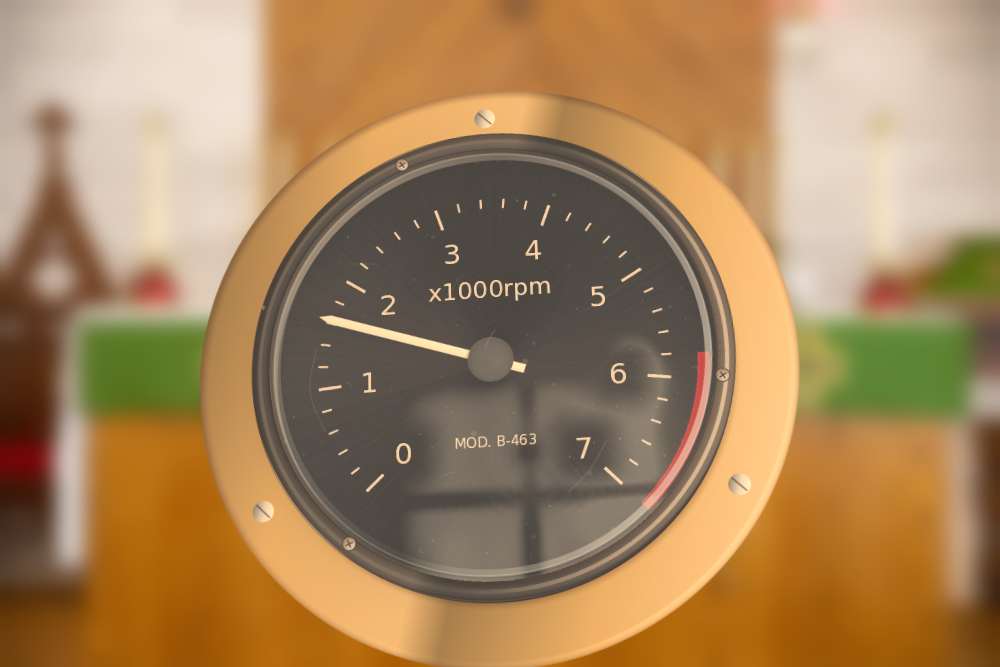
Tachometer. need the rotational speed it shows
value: 1600 rpm
